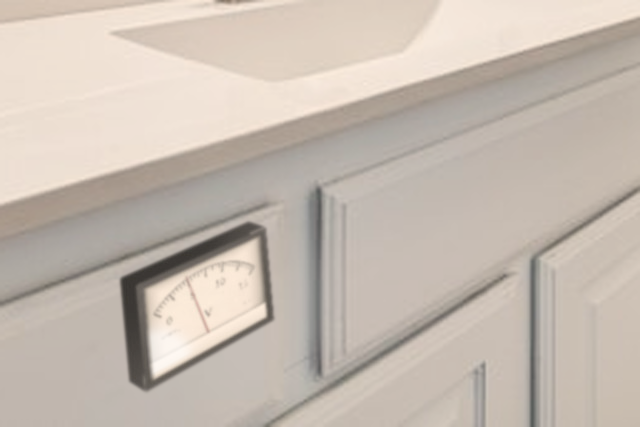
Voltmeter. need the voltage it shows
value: 5 V
